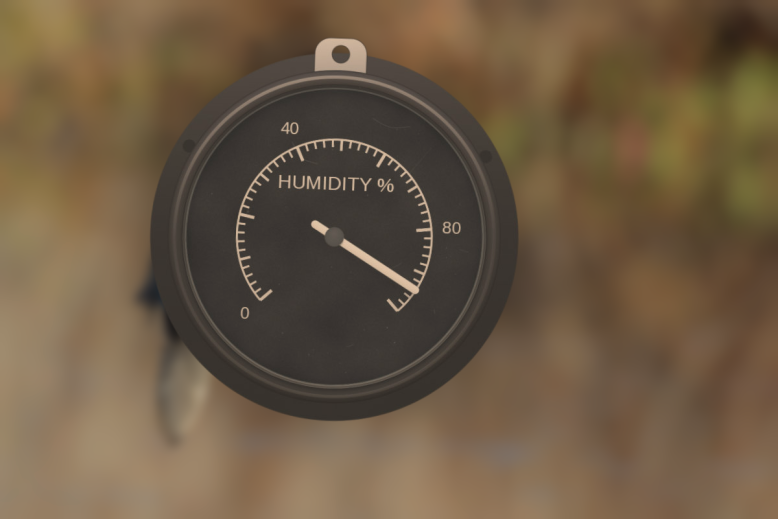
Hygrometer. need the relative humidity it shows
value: 94 %
